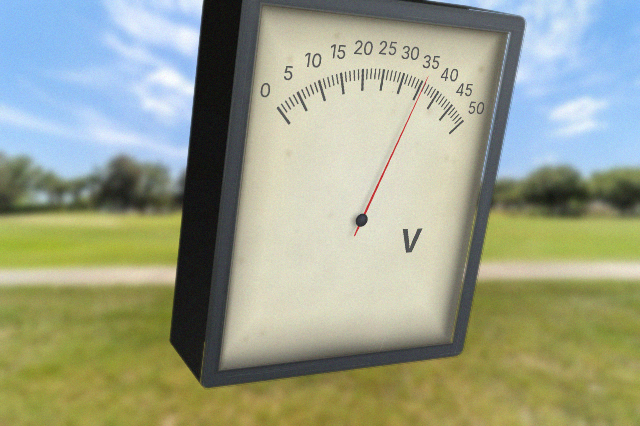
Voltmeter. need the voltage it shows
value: 35 V
